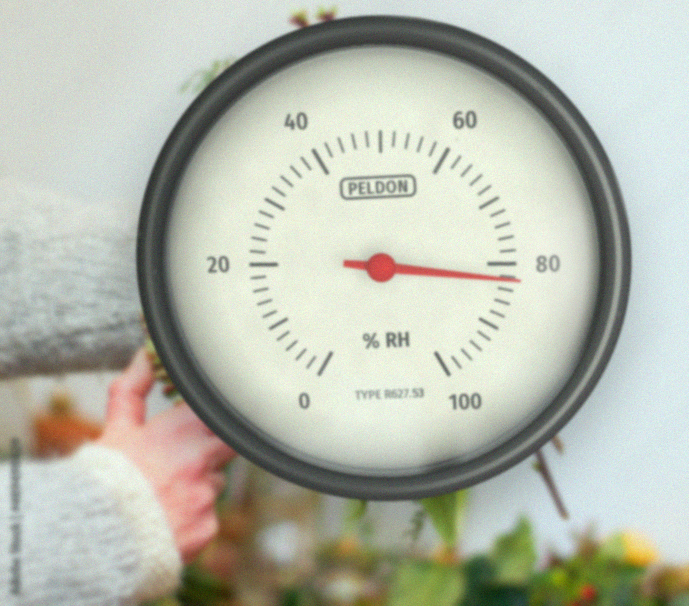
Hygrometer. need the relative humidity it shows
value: 82 %
